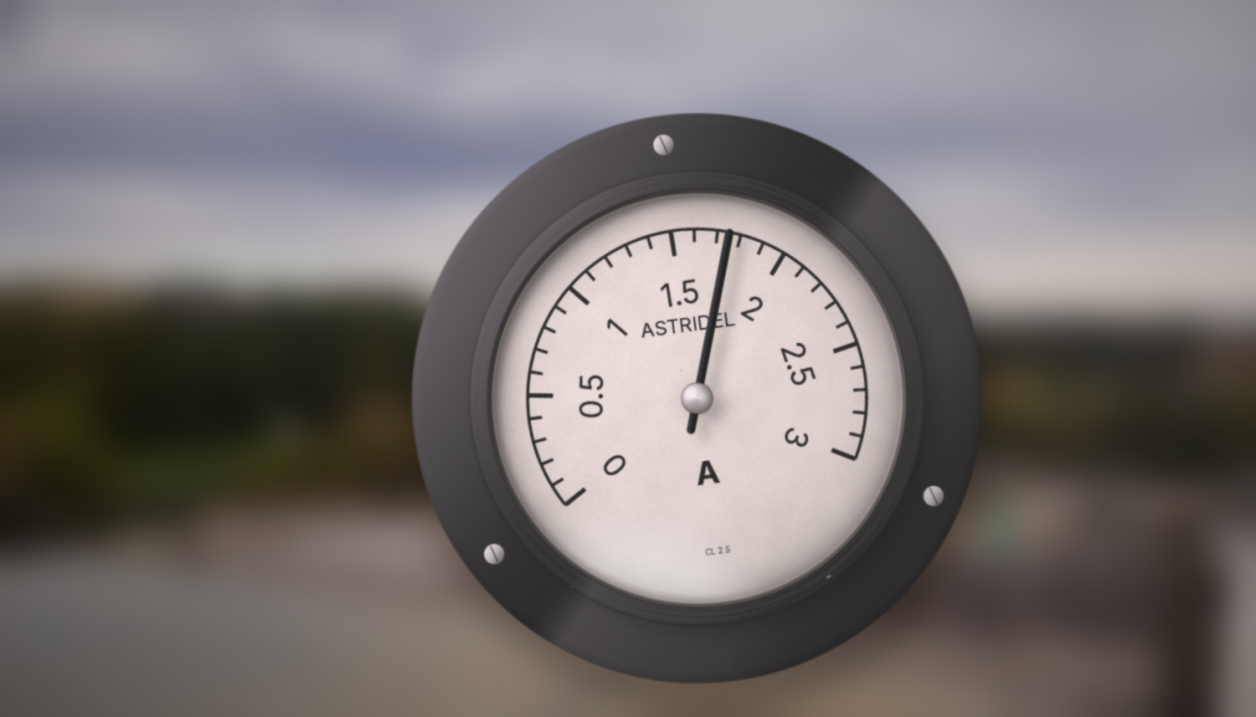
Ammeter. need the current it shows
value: 1.75 A
